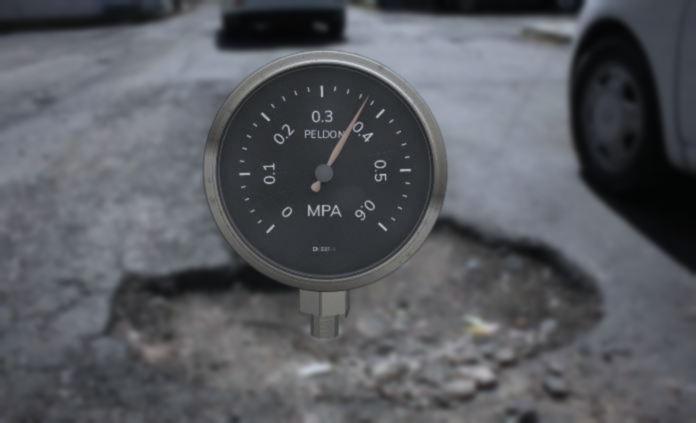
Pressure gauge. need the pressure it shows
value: 0.37 MPa
